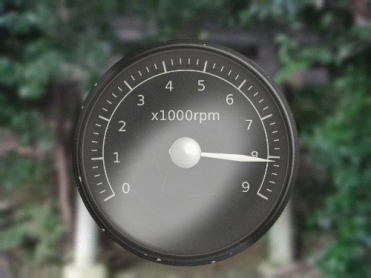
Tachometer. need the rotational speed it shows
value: 8100 rpm
